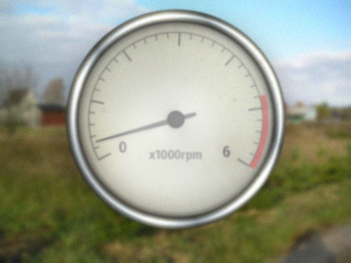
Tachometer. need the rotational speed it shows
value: 300 rpm
